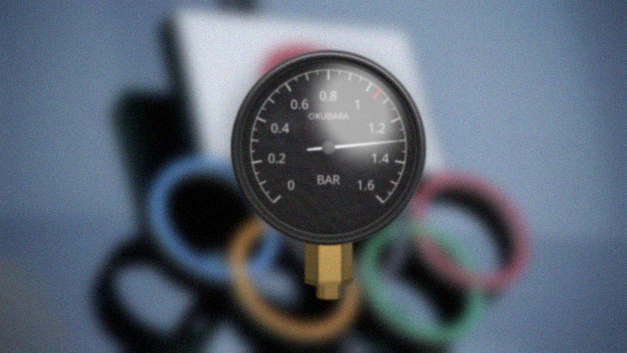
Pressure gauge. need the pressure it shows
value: 1.3 bar
